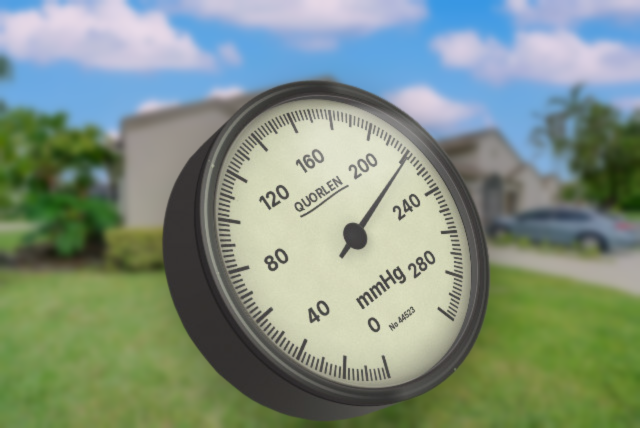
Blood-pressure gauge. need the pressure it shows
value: 220 mmHg
